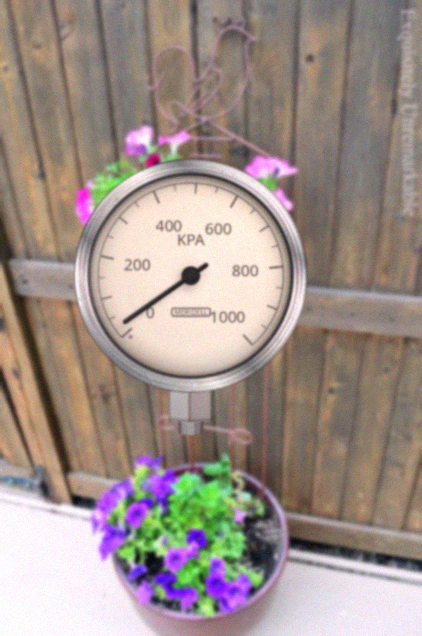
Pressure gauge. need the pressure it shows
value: 25 kPa
